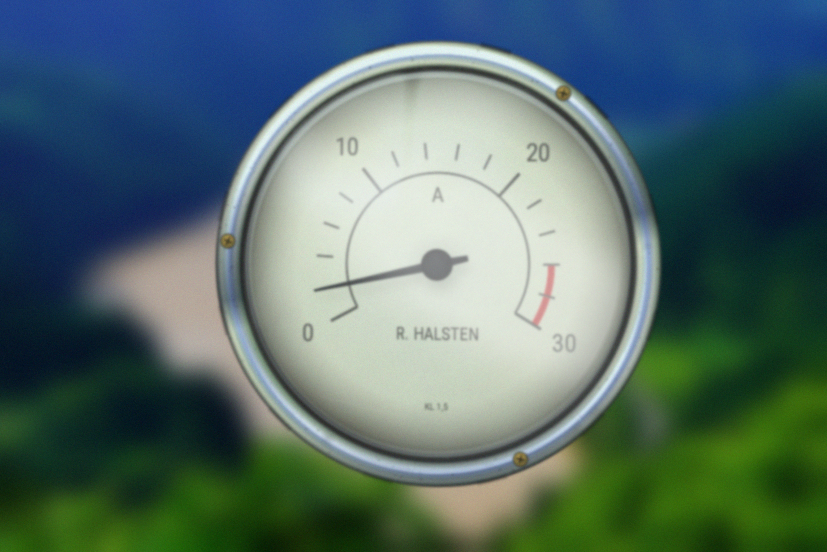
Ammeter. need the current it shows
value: 2 A
